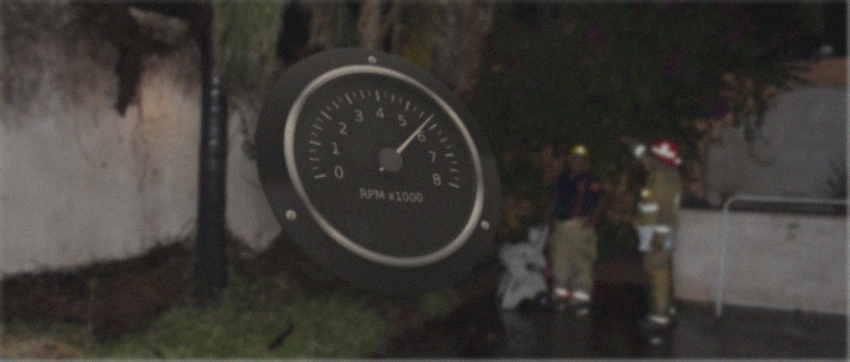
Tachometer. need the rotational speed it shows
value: 5750 rpm
